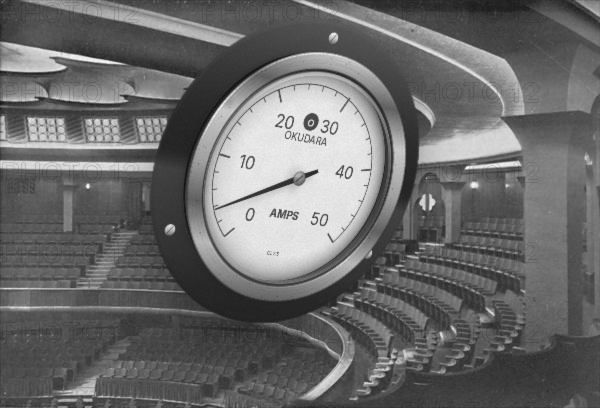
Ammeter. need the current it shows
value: 4 A
